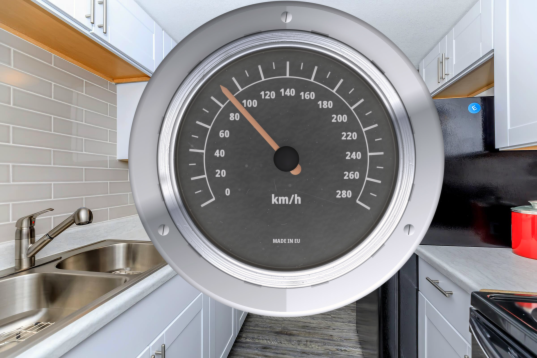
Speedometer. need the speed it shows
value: 90 km/h
